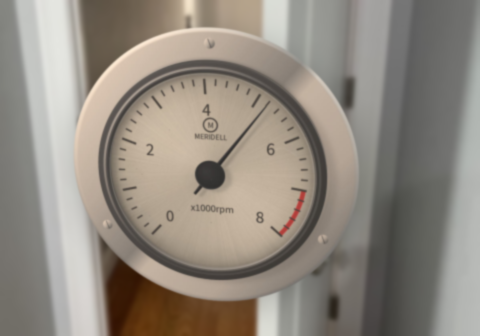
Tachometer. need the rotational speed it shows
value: 5200 rpm
